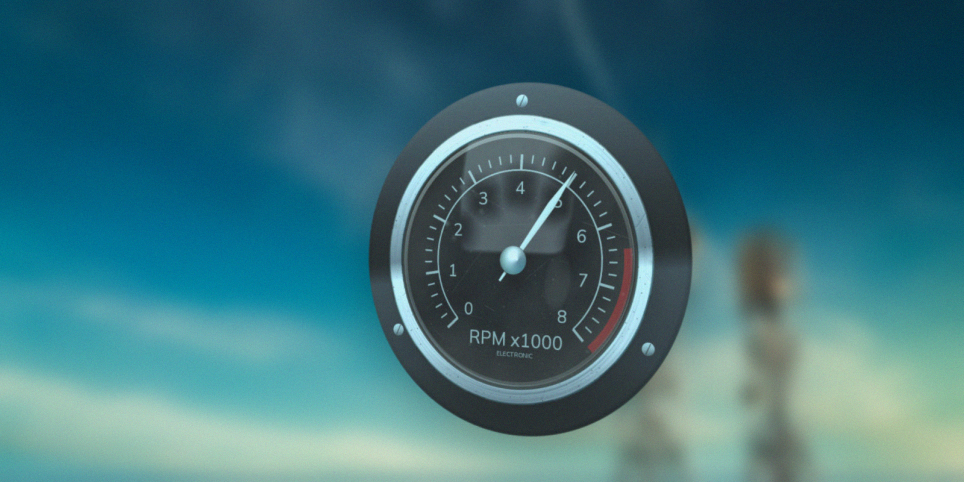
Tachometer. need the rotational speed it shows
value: 5000 rpm
